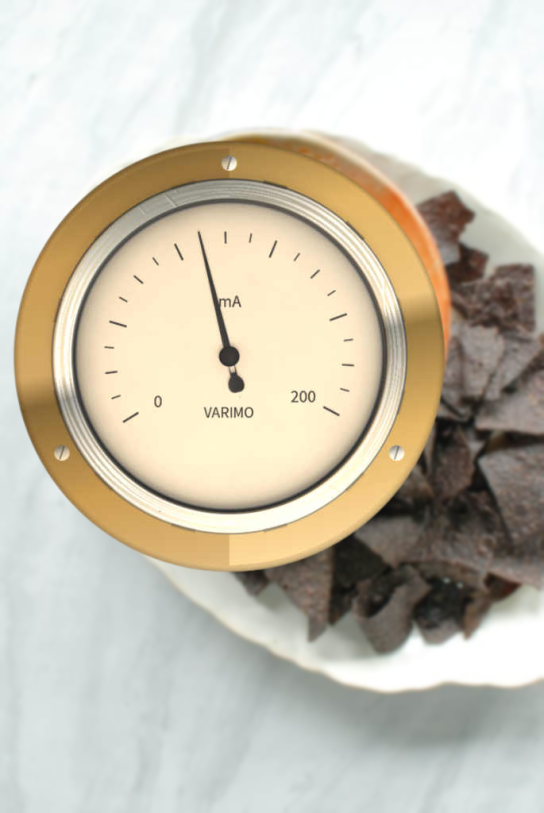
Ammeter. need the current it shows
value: 90 mA
